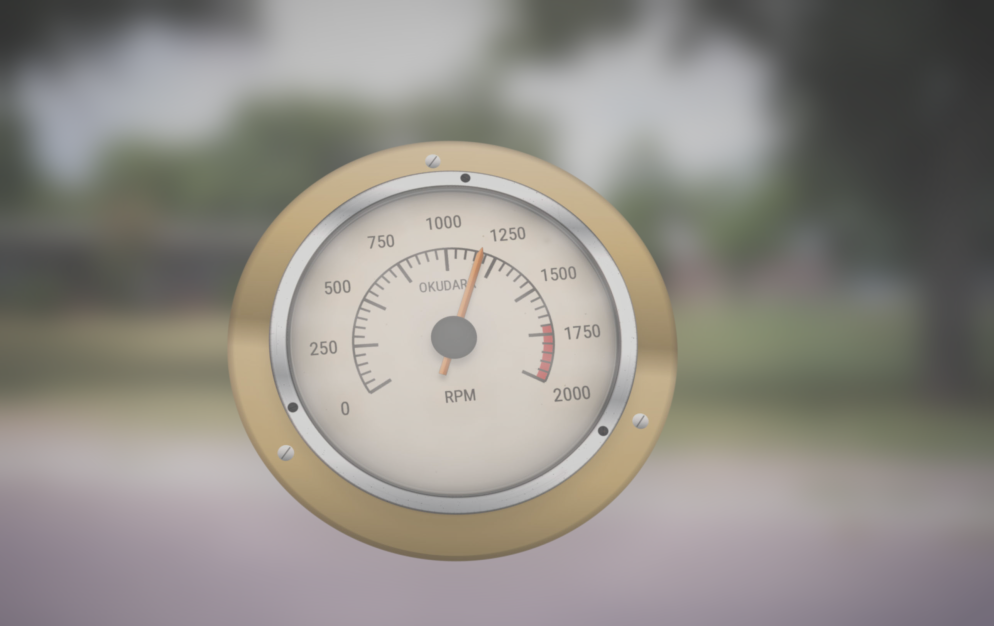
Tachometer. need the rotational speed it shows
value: 1175 rpm
